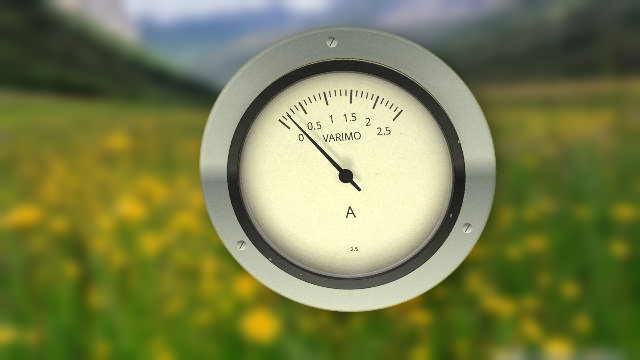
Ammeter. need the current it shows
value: 0.2 A
